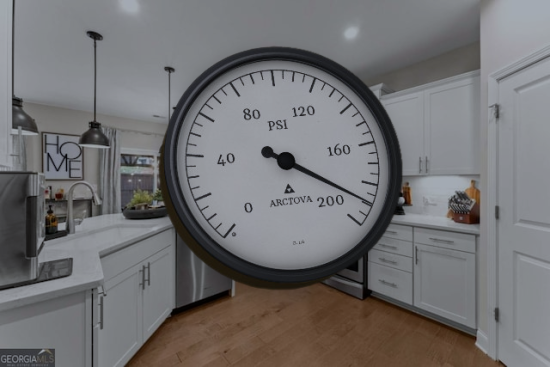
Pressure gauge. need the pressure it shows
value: 190 psi
